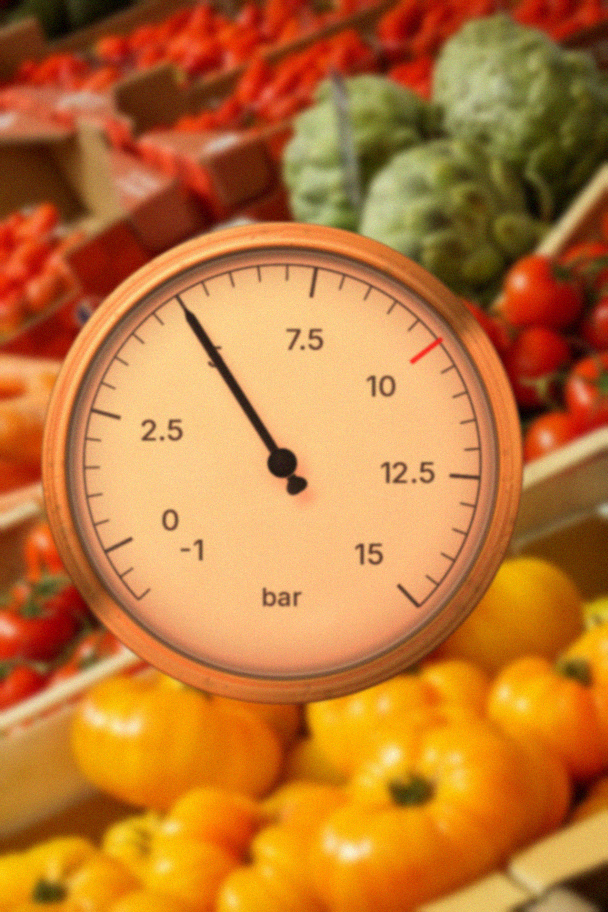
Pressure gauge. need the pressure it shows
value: 5 bar
